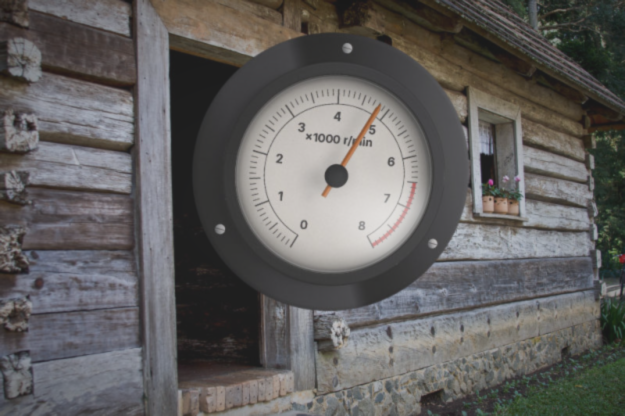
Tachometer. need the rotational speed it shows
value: 4800 rpm
